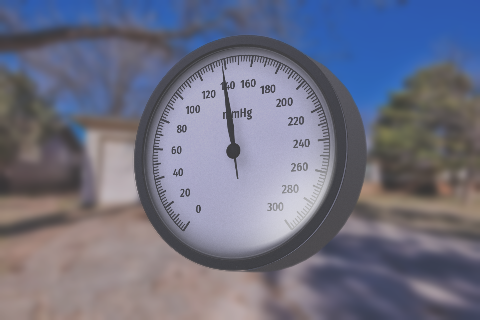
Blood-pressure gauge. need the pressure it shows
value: 140 mmHg
